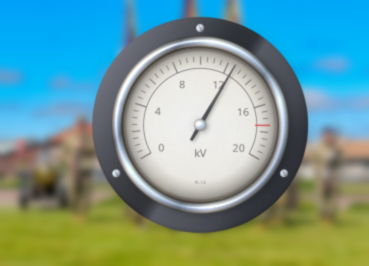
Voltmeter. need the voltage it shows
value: 12.5 kV
